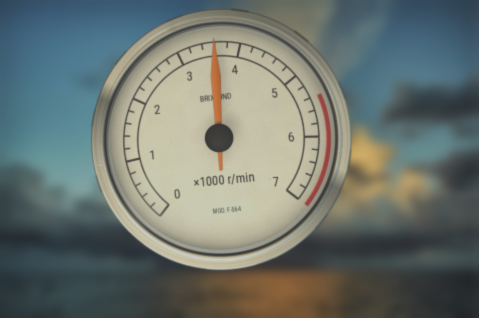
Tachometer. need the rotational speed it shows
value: 3600 rpm
